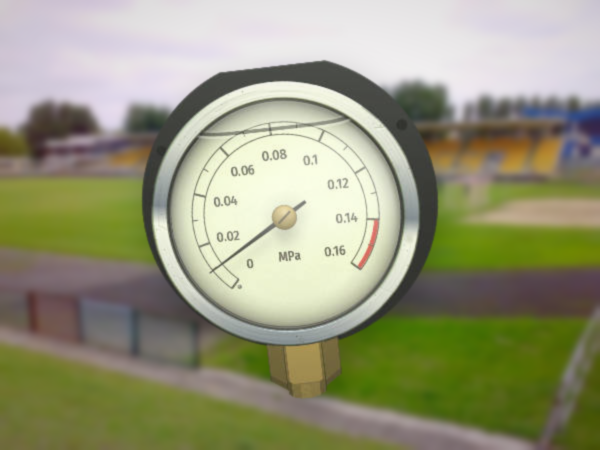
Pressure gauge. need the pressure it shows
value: 0.01 MPa
